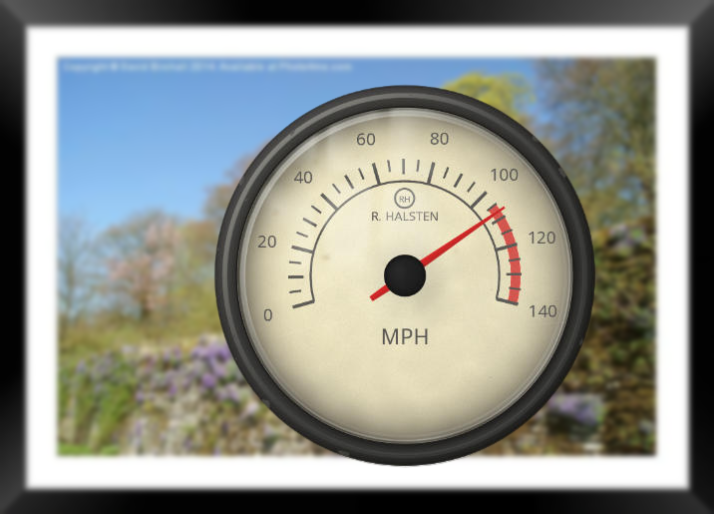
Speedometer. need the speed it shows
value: 107.5 mph
